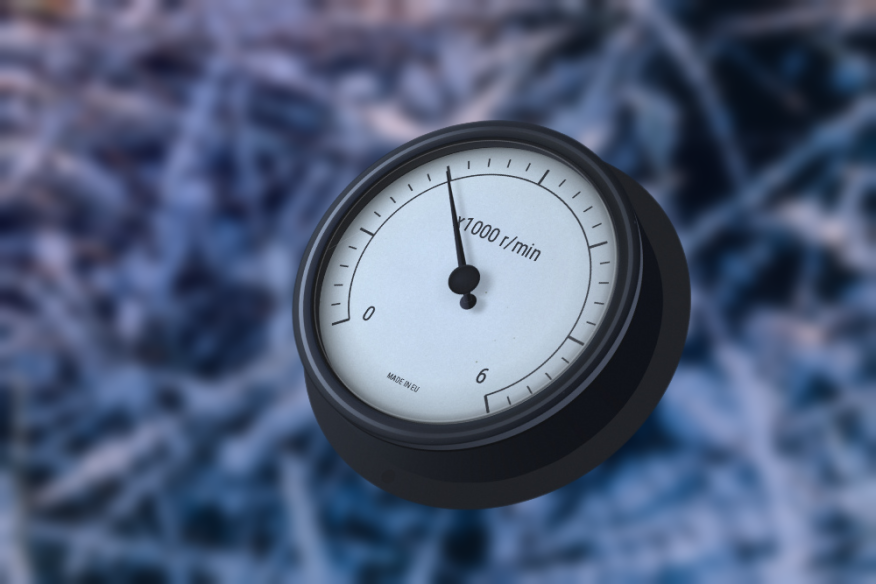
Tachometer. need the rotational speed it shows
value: 2000 rpm
